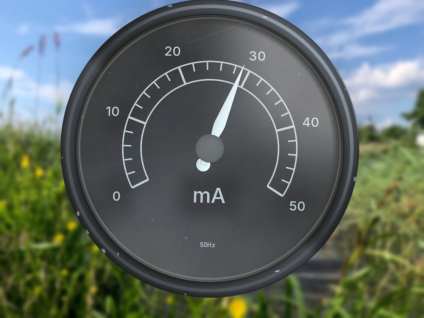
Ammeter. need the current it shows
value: 29 mA
